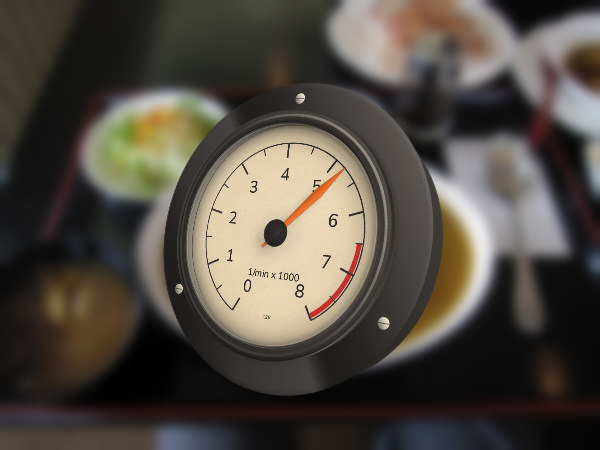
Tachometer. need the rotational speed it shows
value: 5250 rpm
